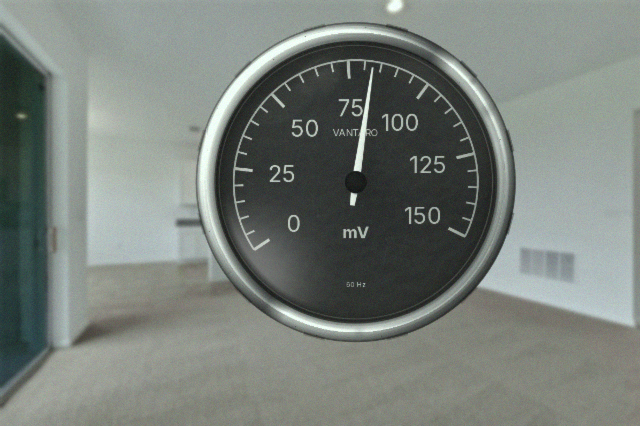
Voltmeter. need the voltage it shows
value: 82.5 mV
